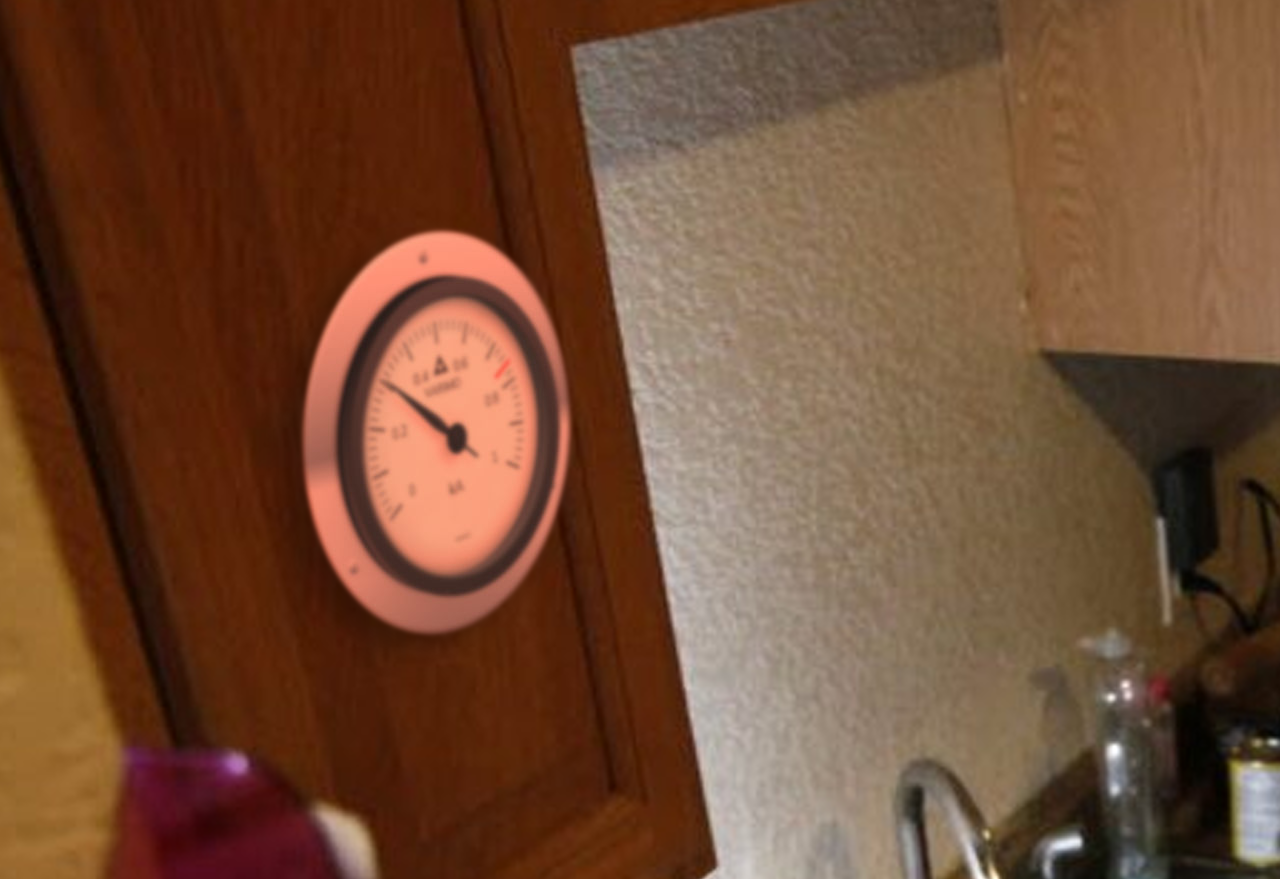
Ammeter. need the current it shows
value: 0.3 kA
